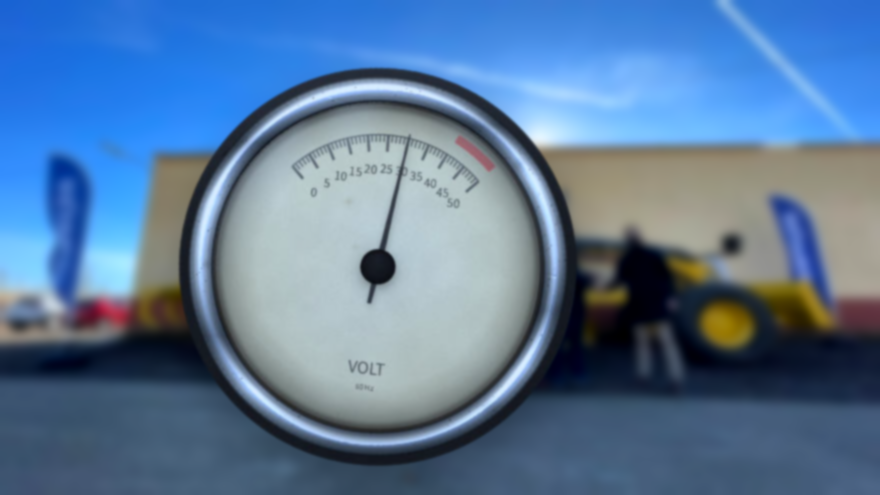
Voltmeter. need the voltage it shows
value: 30 V
